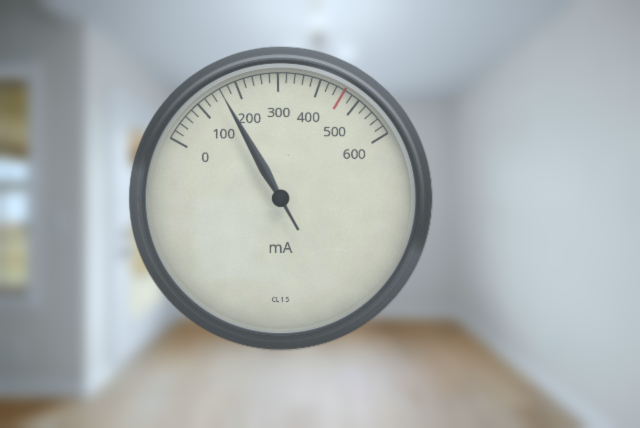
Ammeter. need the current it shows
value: 160 mA
